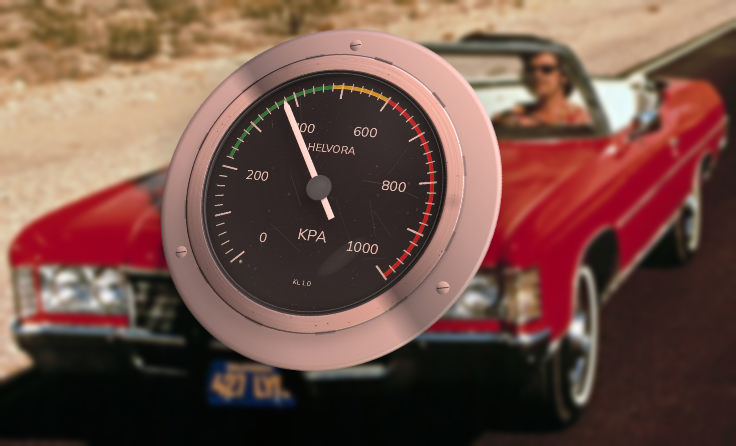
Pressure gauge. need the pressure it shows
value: 380 kPa
